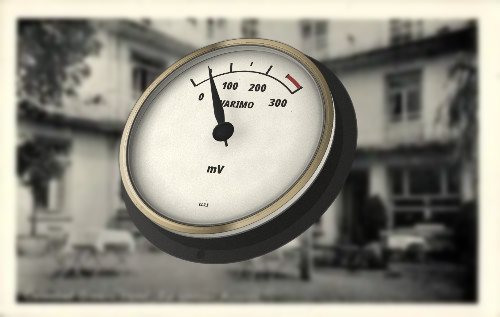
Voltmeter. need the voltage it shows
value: 50 mV
